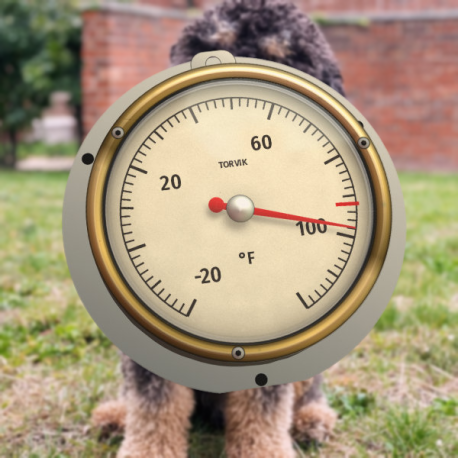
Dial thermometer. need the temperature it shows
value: 98 °F
